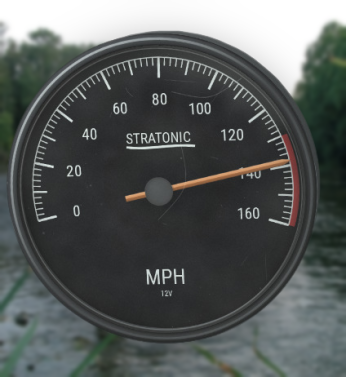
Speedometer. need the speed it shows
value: 138 mph
